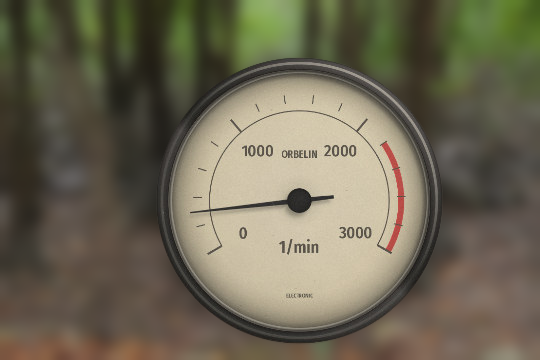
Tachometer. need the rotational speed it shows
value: 300 rpm
